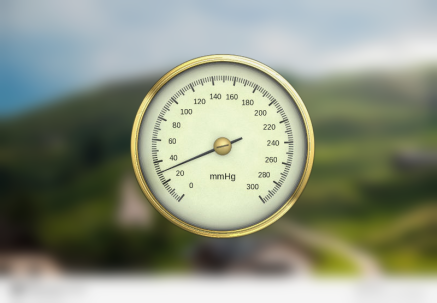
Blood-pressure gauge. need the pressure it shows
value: 30 mmHg
